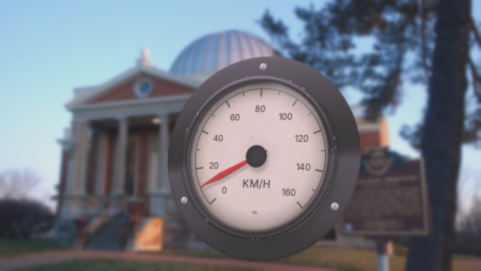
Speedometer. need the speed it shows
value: 10 km/h
